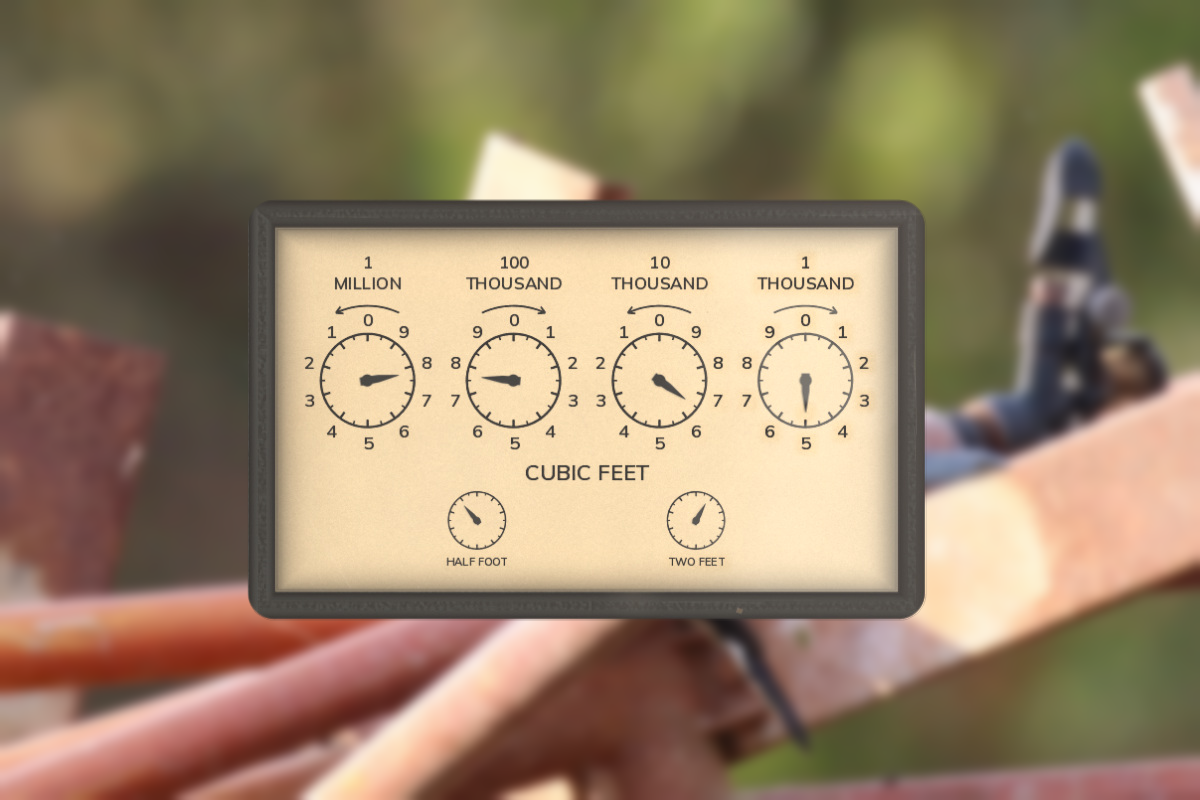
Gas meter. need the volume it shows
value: 776500 ft³
